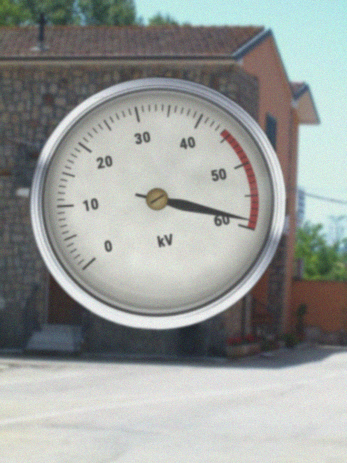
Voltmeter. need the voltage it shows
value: 59 kV
